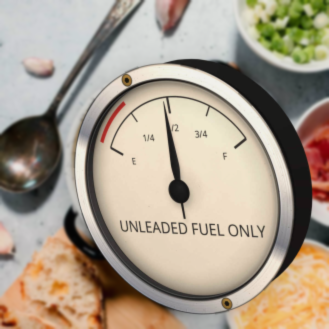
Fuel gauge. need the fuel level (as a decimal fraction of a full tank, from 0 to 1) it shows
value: 0.5
